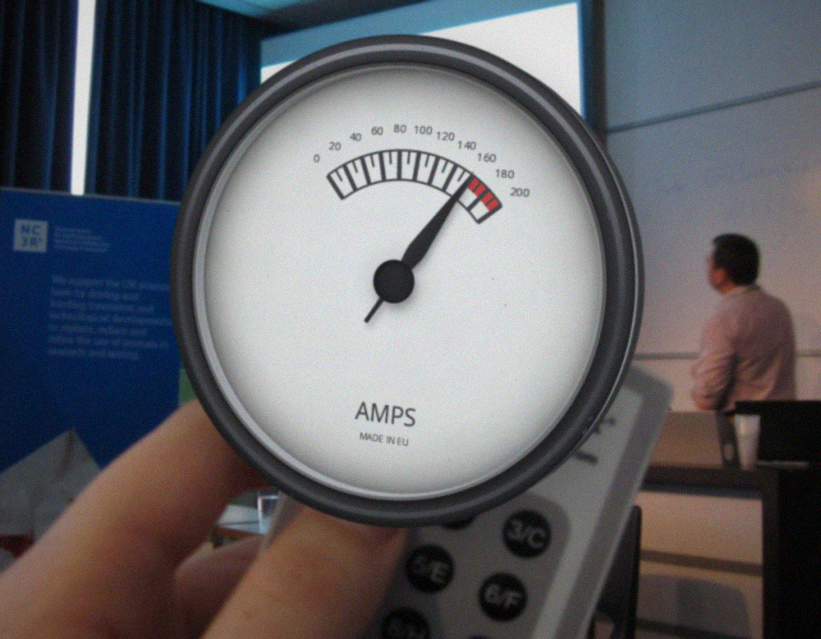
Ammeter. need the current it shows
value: 160 A
